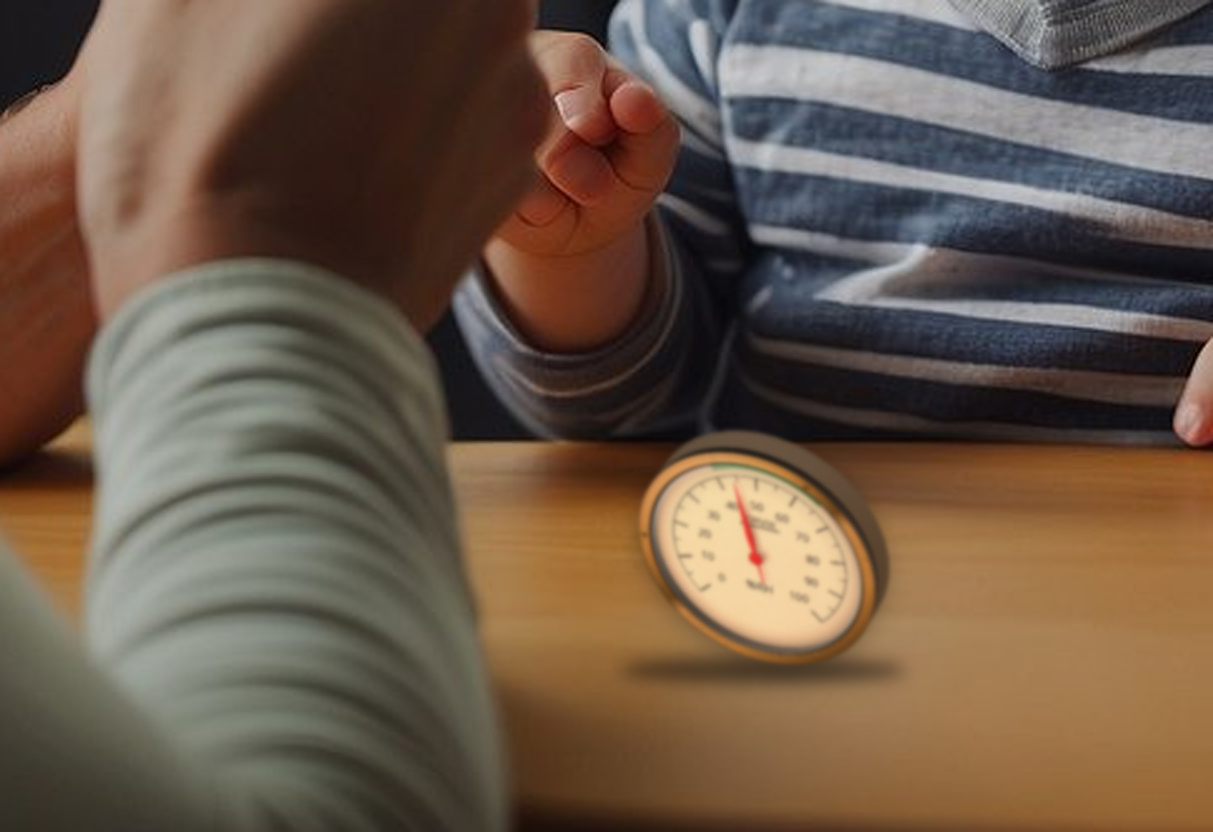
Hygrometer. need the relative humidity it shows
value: 45 %
